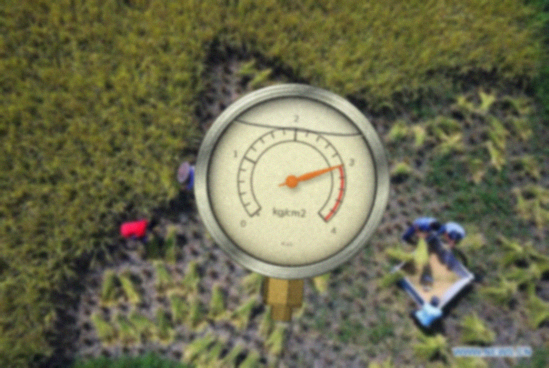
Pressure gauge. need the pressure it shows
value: 3 kg/cm²
